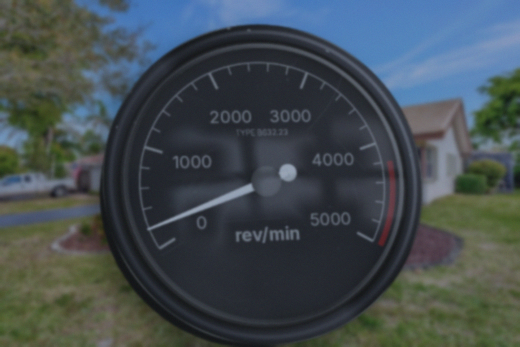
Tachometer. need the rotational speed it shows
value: 200 rpm
